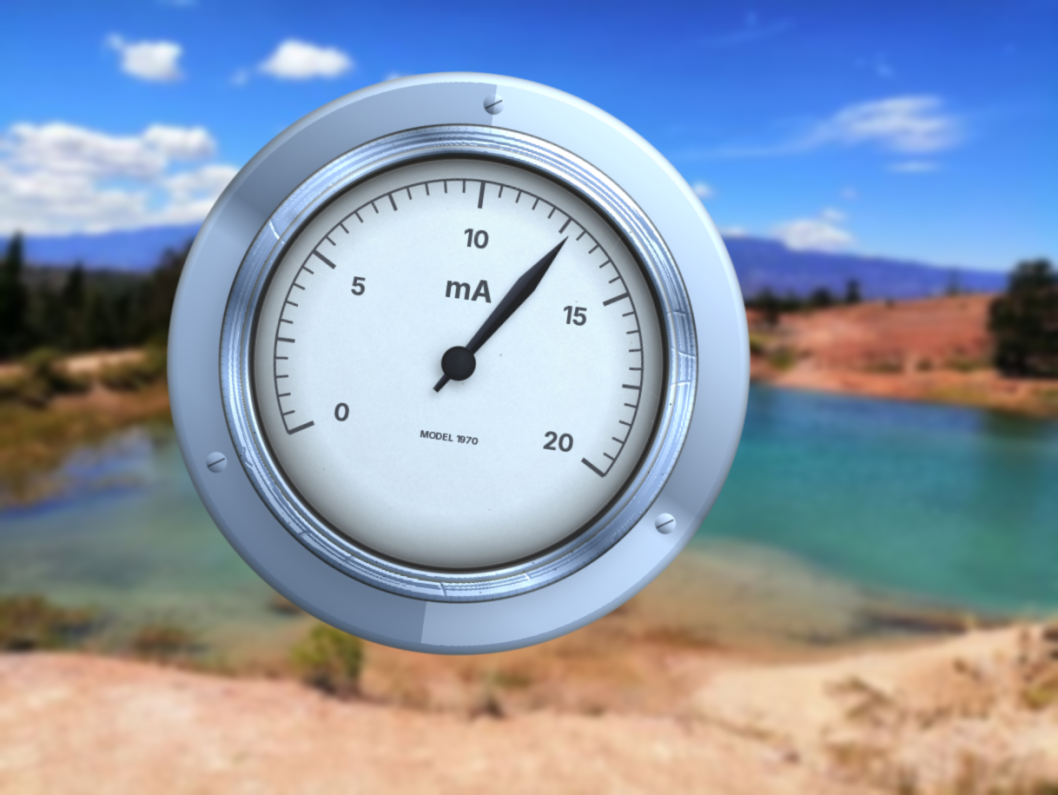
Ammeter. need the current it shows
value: 12.75 mA
